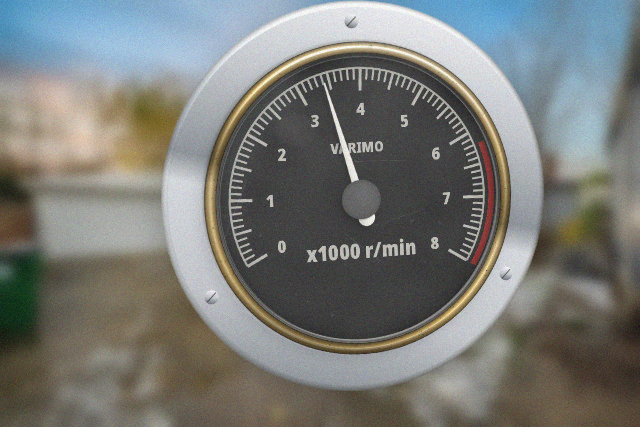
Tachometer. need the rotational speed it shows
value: 3400 rpm
